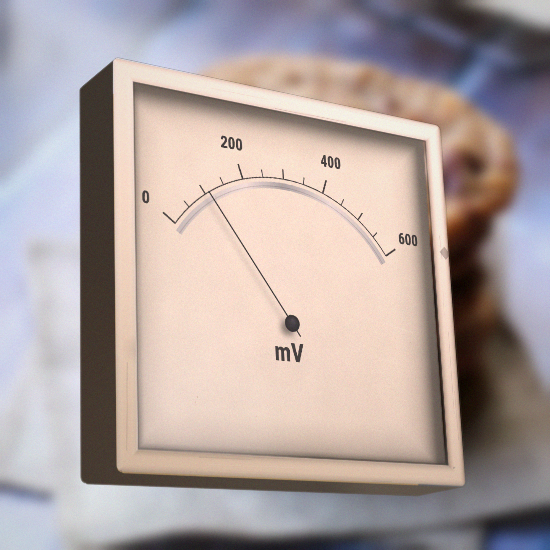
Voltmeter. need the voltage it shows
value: 100 mV
